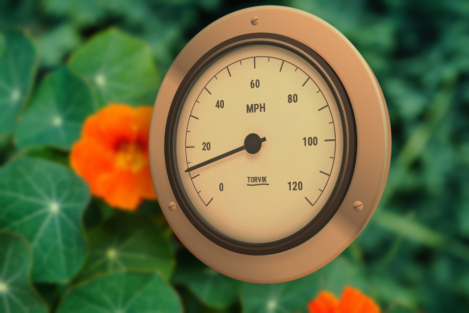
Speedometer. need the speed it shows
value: 12.5 mph
